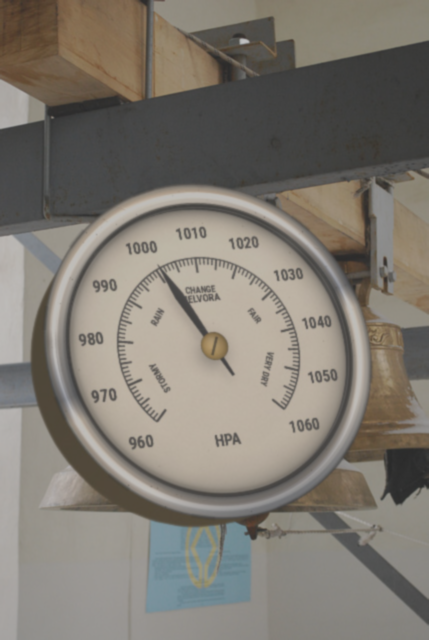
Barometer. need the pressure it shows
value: 1000 hPa
